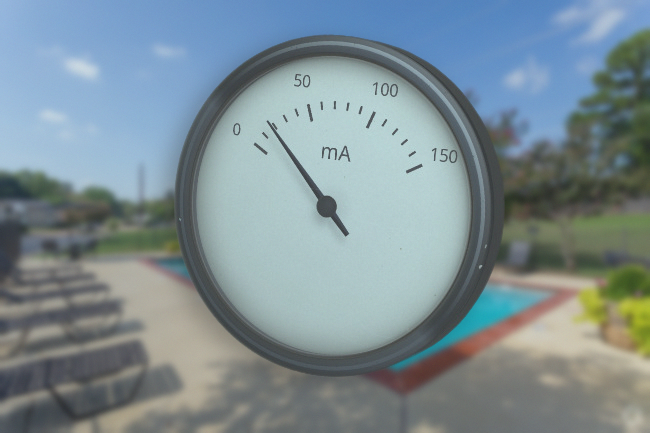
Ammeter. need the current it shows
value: 20 mA
